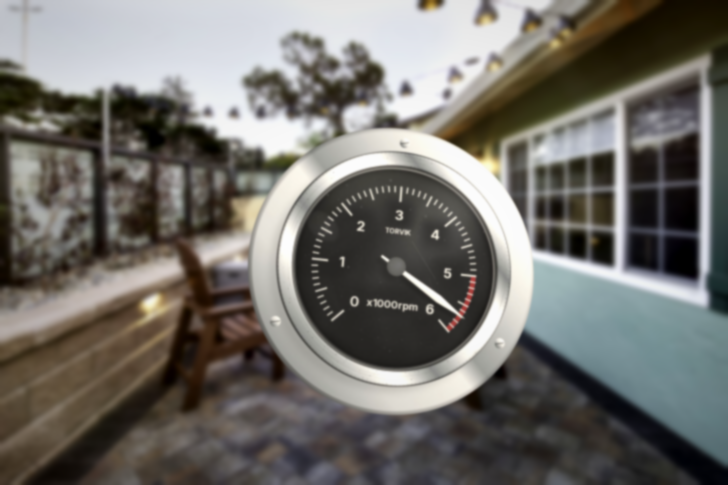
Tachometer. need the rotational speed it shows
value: 5700 rpm
